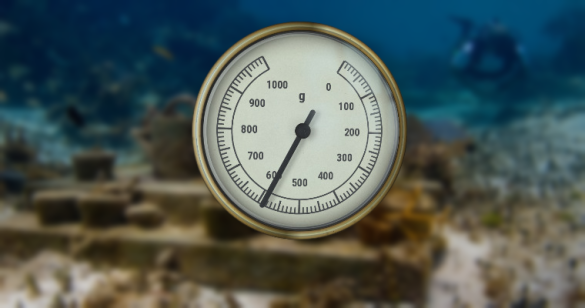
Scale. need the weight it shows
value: 590 g
